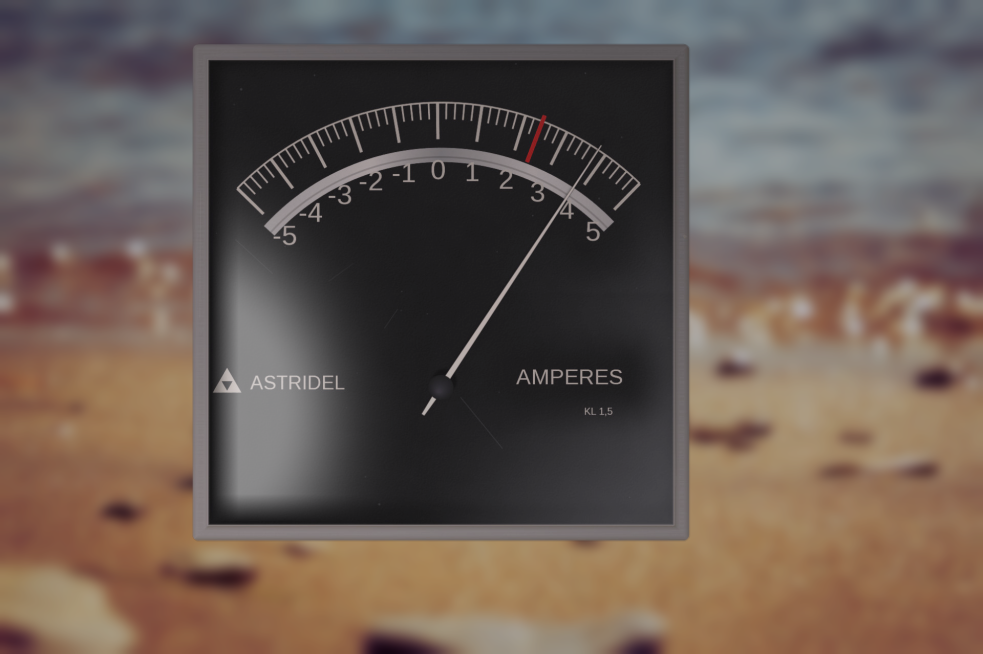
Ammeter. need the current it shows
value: 3.8 A
